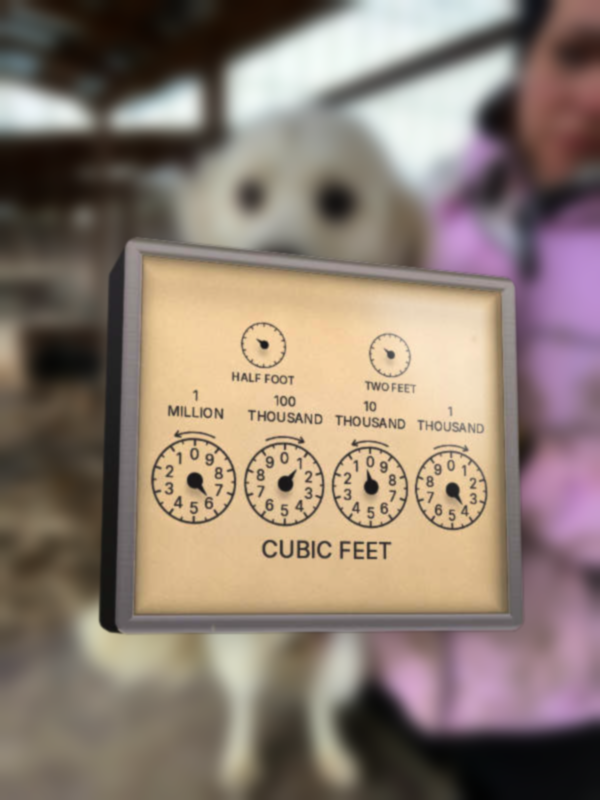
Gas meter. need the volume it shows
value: 610400 ft³
